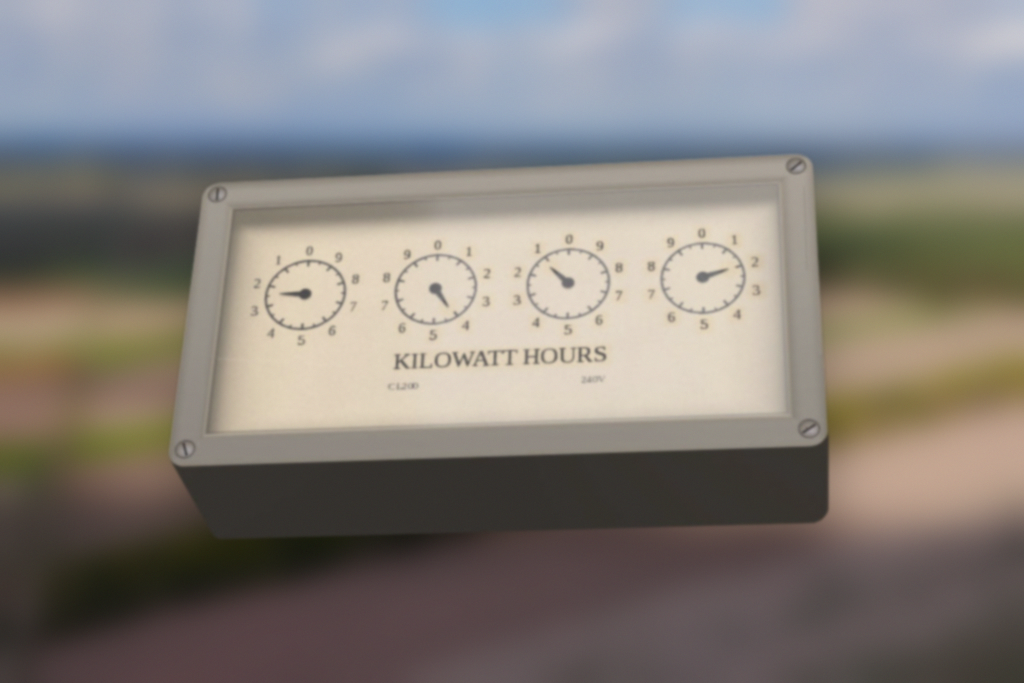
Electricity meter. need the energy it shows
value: 2412 kWh
